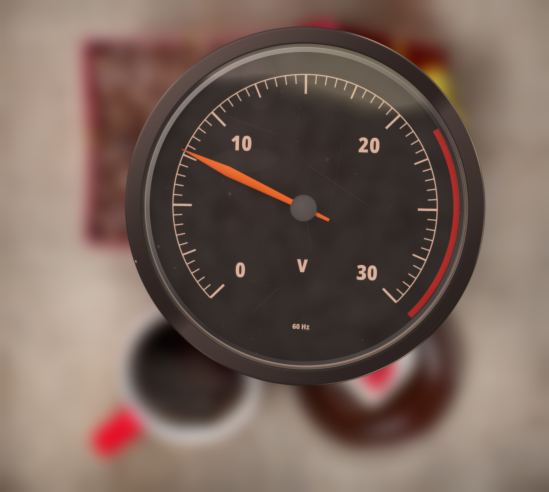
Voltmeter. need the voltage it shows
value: 7.75 V
